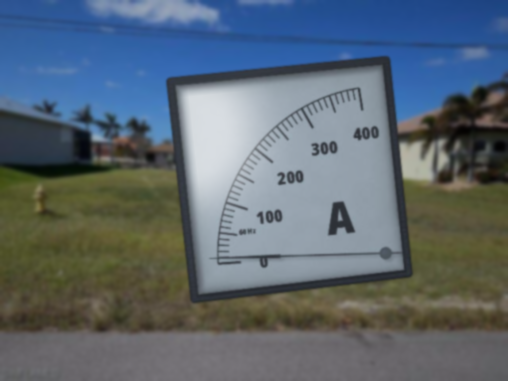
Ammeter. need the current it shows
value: 10 A
